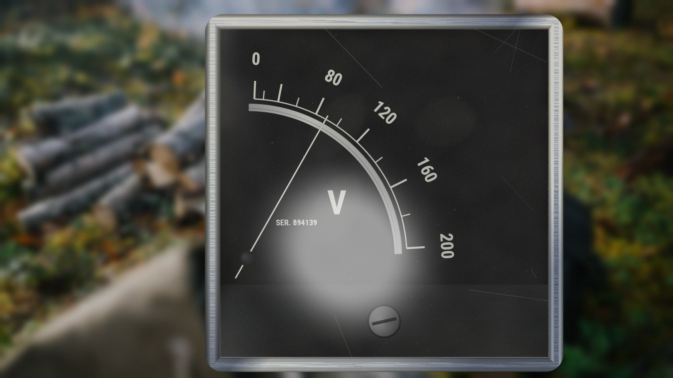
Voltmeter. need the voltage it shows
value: 90 V
